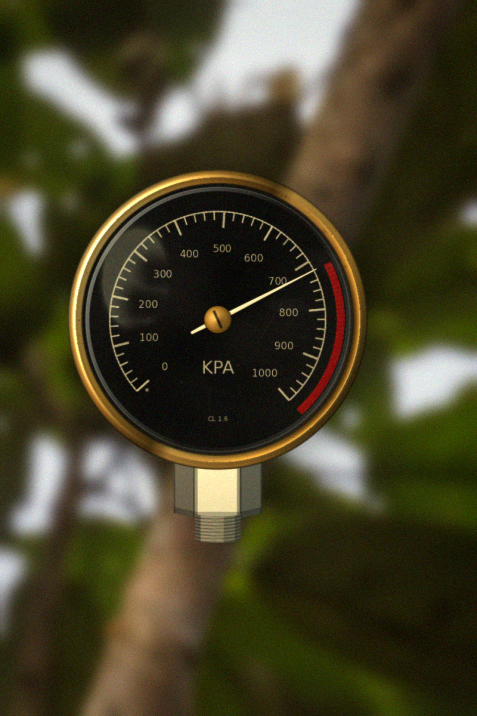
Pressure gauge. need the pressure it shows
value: 720 kPa
